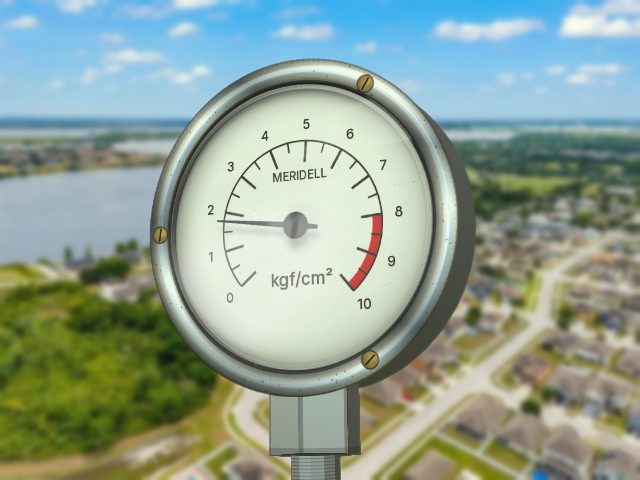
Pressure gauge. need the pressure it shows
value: 1.75 kg/cm²
